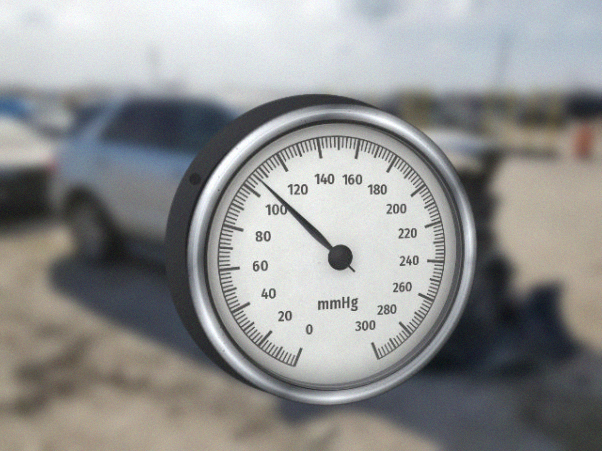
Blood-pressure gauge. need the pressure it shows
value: 106 mmHg
